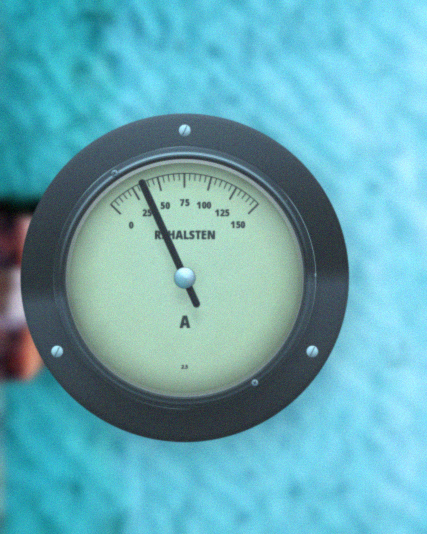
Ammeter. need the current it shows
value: 35 A
